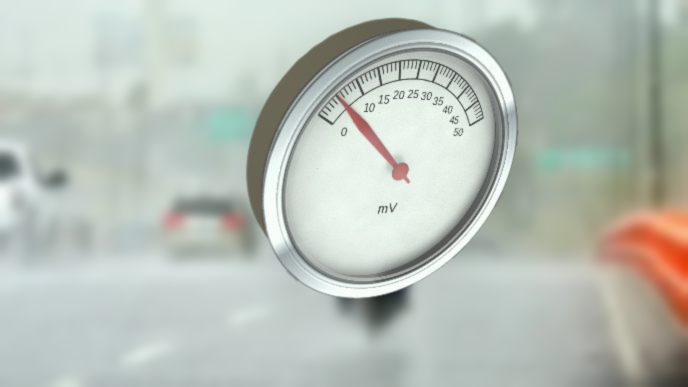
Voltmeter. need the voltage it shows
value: 5 mV
